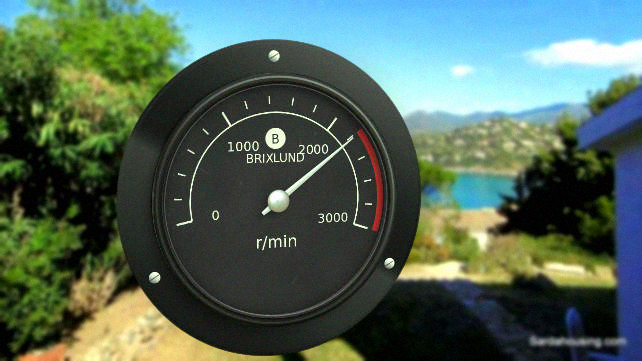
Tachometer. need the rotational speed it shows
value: 2200 rpm
